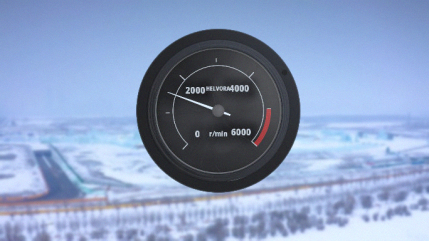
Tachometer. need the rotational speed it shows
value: 1500 rpm
